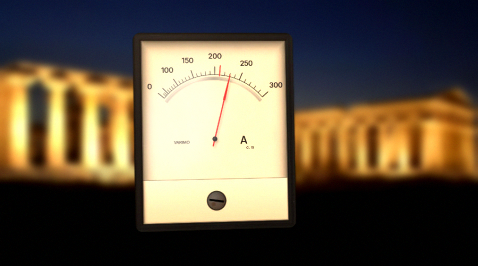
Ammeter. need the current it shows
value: 230 A
